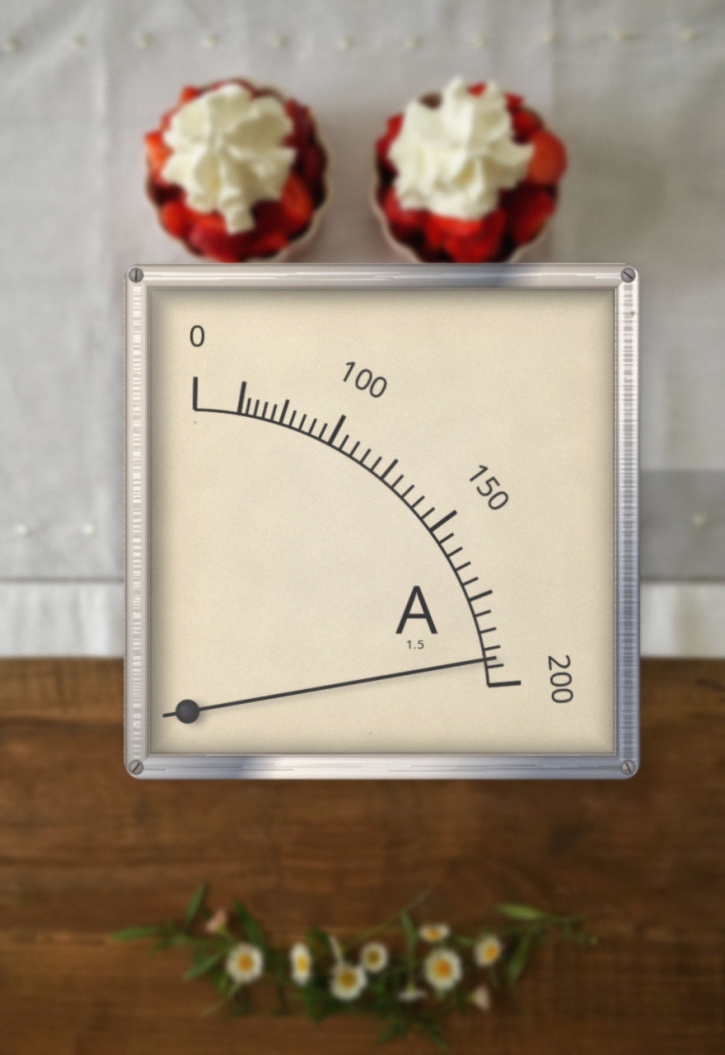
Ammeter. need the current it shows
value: 192.5 A
